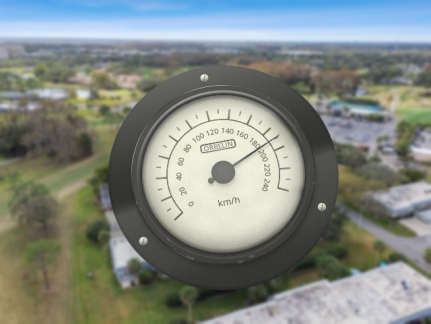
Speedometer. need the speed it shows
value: 190 km/h
